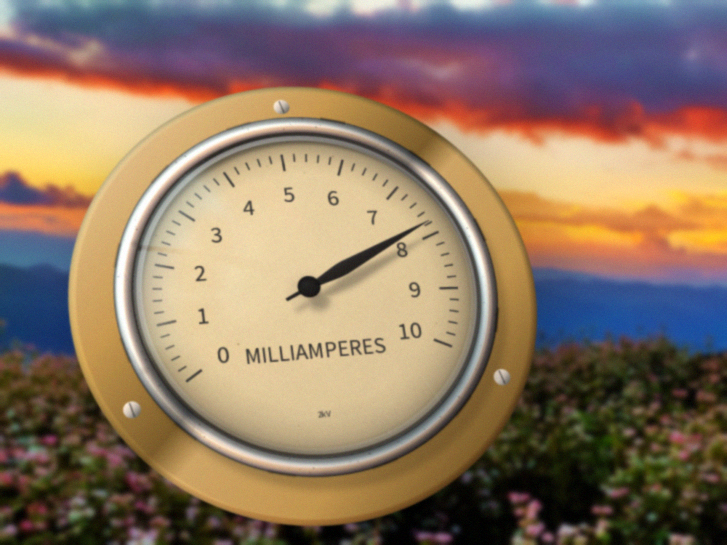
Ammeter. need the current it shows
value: 7.8 mA
